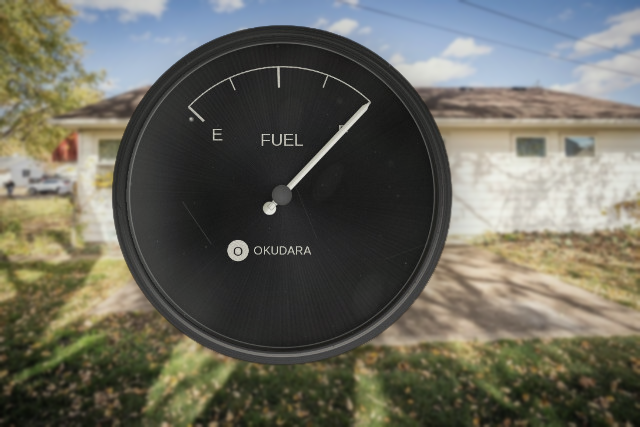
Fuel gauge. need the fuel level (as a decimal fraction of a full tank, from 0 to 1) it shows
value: 1
